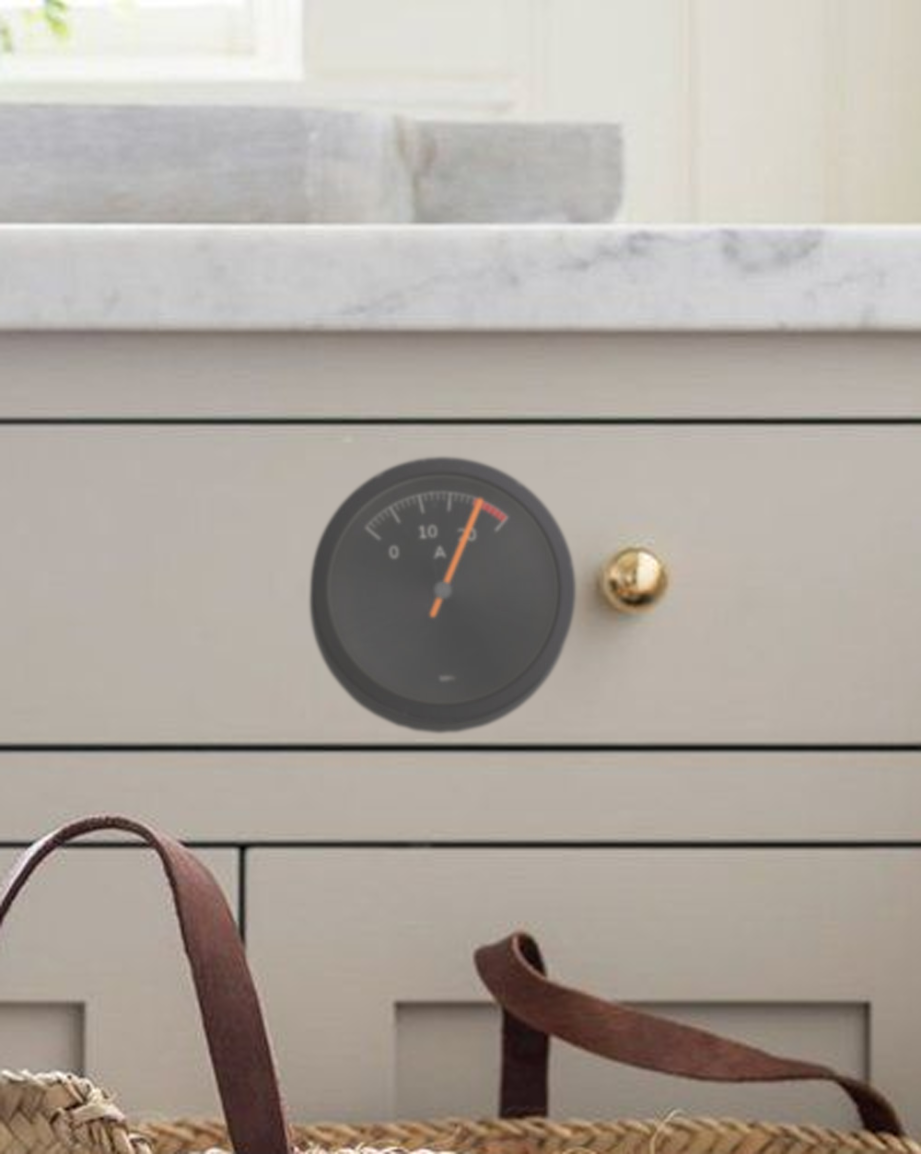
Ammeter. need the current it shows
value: 20 A
